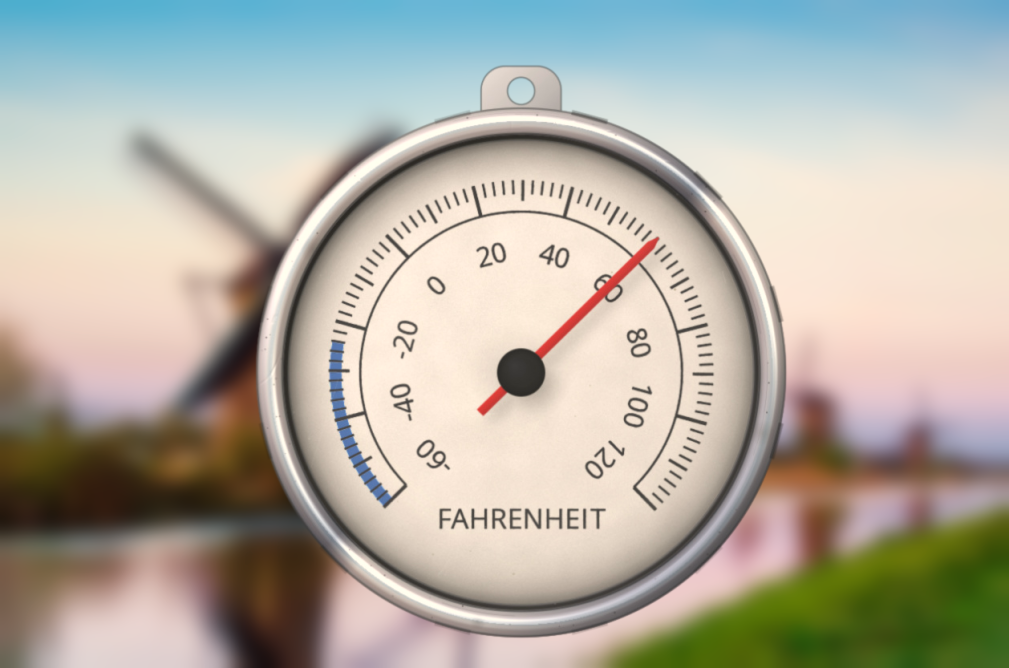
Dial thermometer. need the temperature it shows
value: 60 °F
